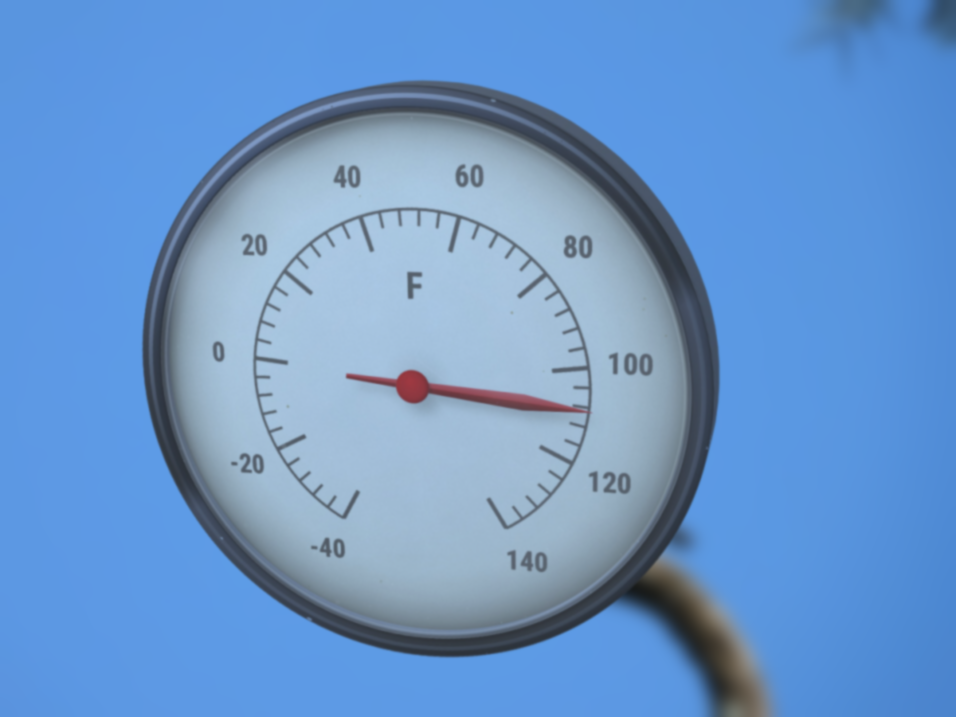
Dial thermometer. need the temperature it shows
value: 108 °F
